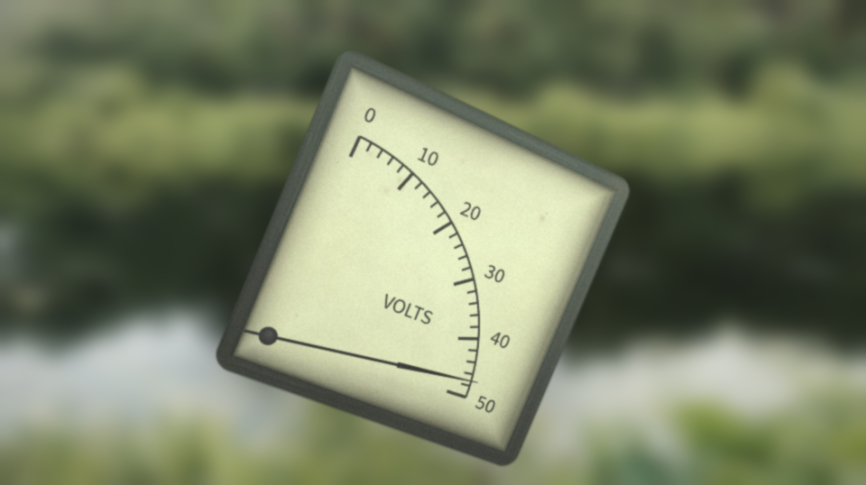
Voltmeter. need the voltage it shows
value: 47 V
